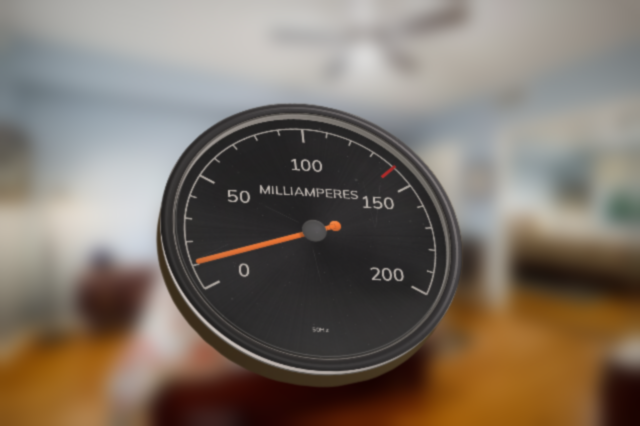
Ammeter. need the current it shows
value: 10 mA
